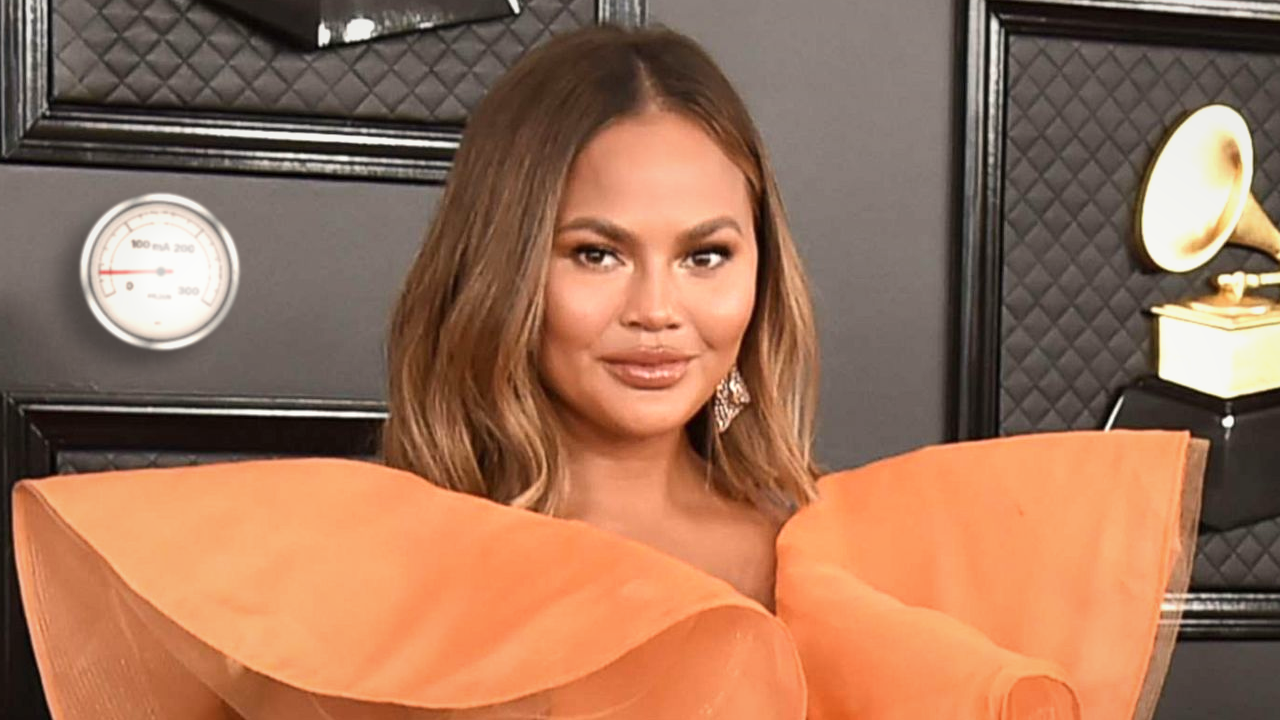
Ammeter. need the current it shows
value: 30 mA
